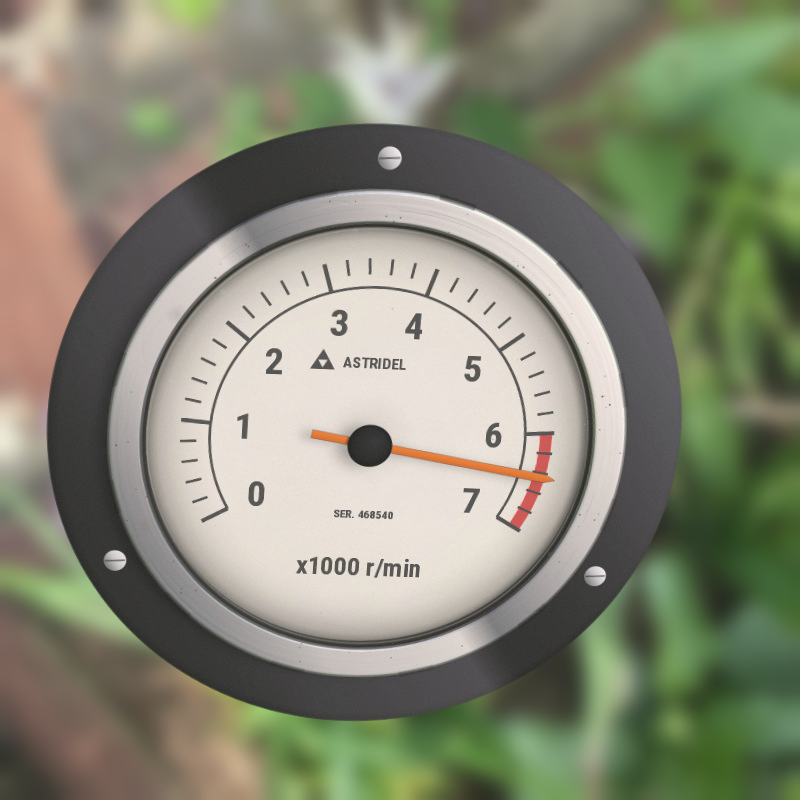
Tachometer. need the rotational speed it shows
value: 6400 rpm
